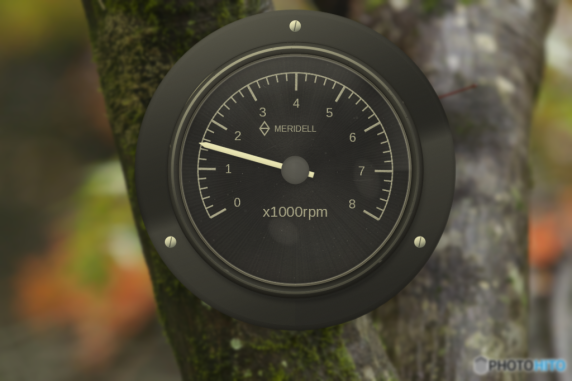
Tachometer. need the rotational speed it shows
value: 1500 rpm
